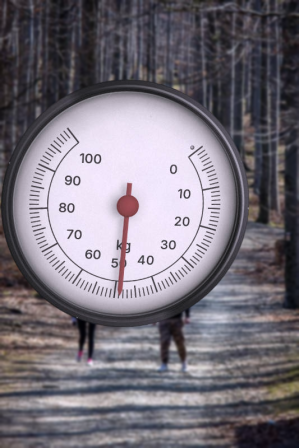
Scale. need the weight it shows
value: 49 kg
